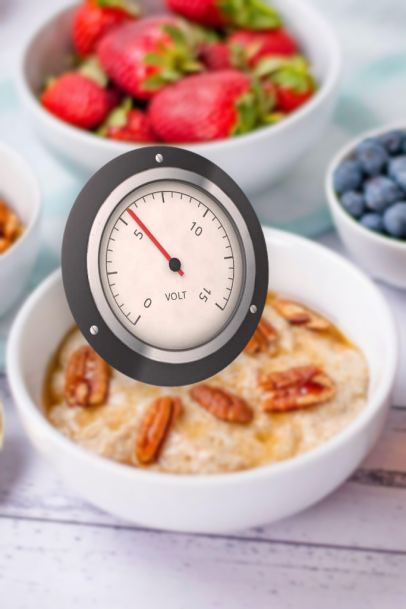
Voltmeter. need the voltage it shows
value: 5.5 V
